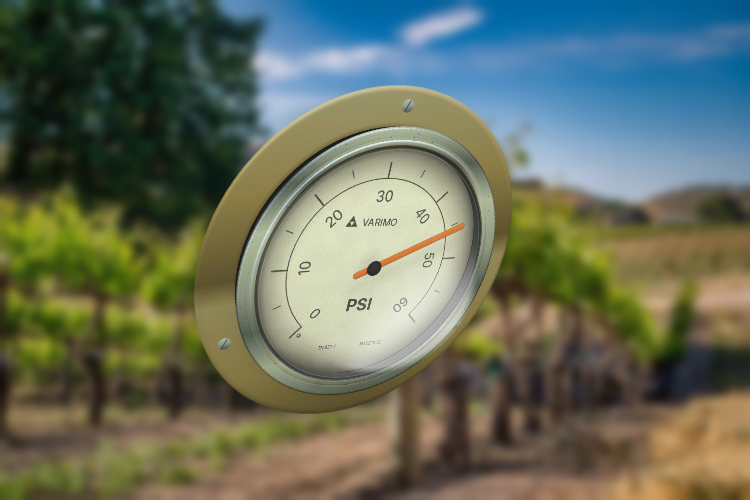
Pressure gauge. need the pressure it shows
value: 45 psi
